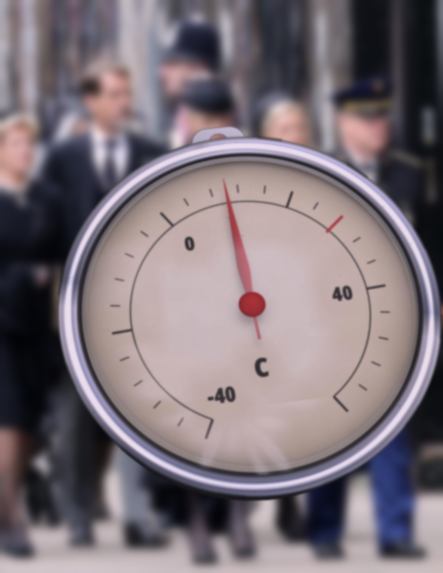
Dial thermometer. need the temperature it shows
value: 10 °C
